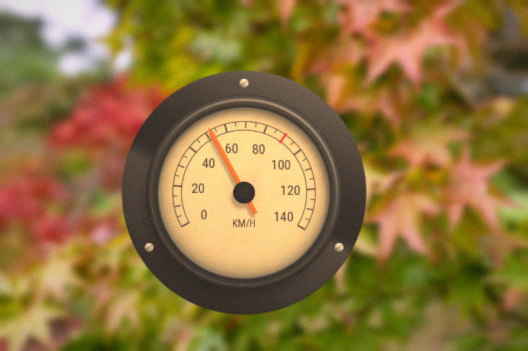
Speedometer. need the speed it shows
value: 52.5 km/h
